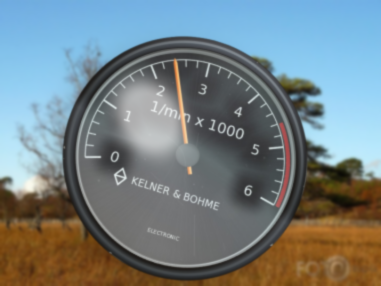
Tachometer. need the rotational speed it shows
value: 2400 rpm
